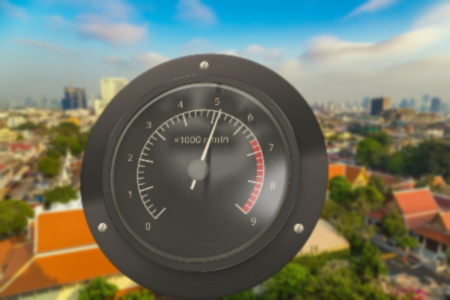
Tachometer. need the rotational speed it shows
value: 5200 rpm
